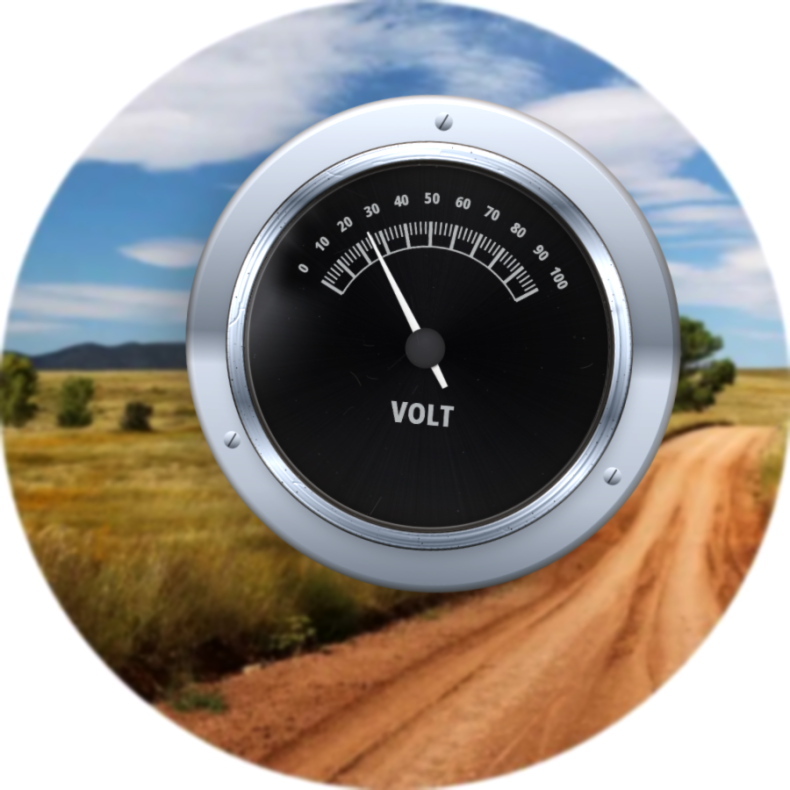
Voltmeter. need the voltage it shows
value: 26 V
